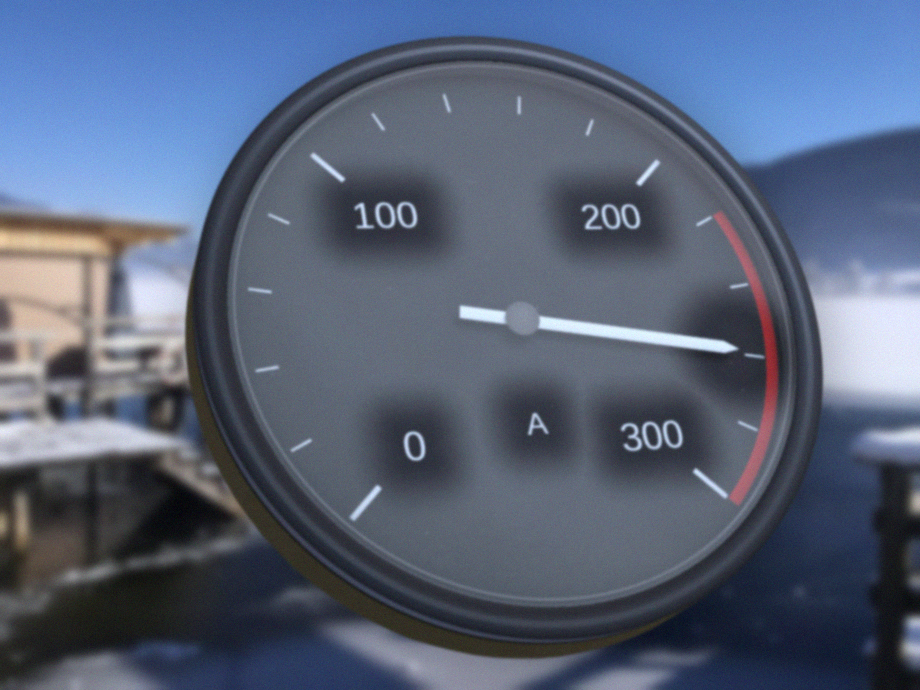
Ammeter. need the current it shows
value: 260 A
